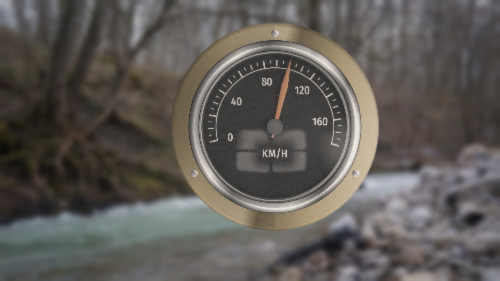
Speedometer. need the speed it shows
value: 100 km/h
